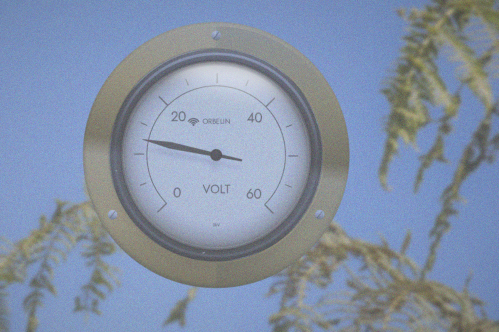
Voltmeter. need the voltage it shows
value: 12.5 V
